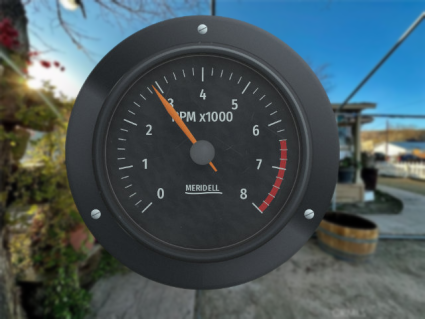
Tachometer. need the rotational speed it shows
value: 2900 rpm
